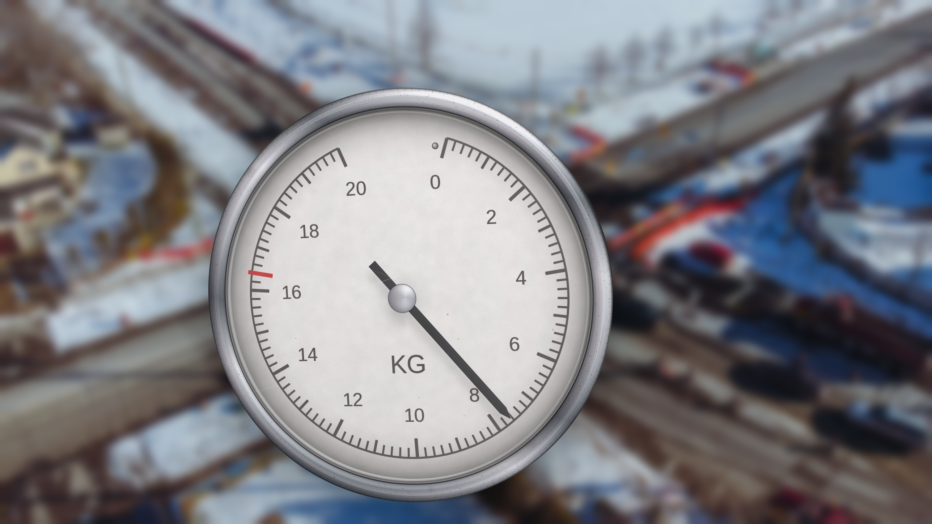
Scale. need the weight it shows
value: 7.6 kg
